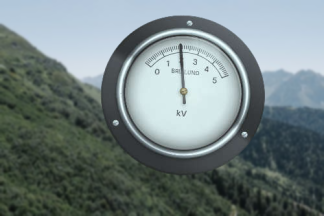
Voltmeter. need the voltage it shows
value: 2 kV
